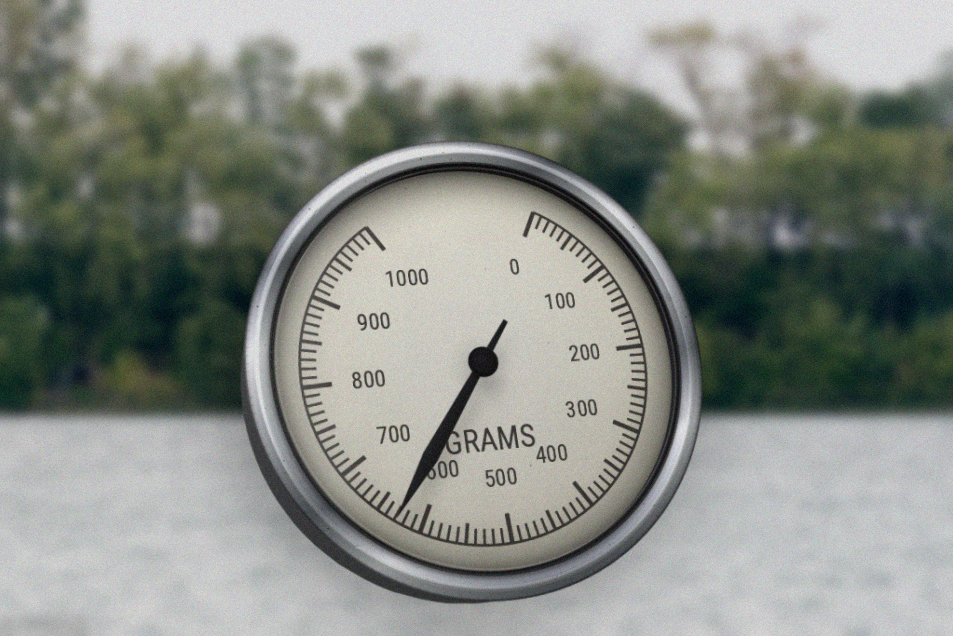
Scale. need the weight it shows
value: 630 g
